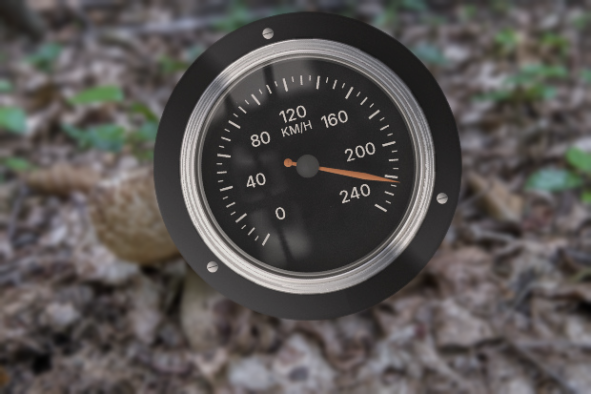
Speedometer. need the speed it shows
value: 222.5 km/h
